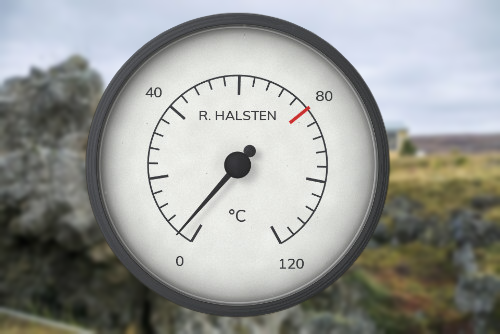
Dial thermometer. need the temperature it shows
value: 4 °C
